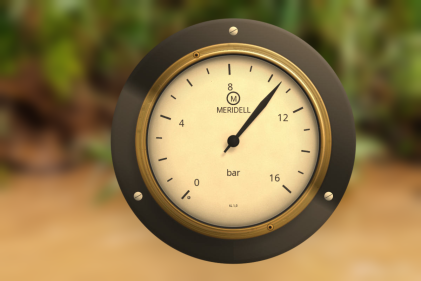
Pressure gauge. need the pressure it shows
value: 10.5 bar
